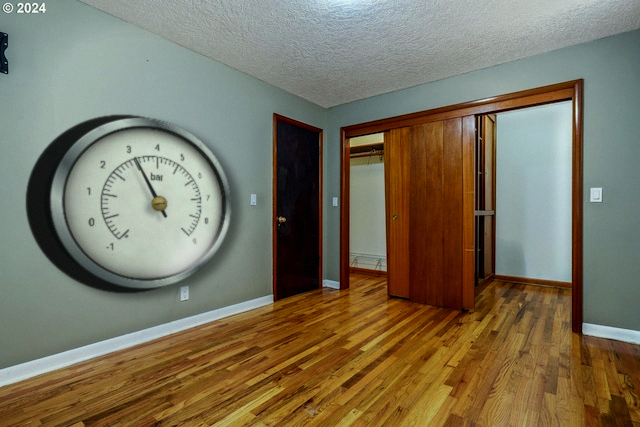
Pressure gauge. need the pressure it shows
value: 3 bar
